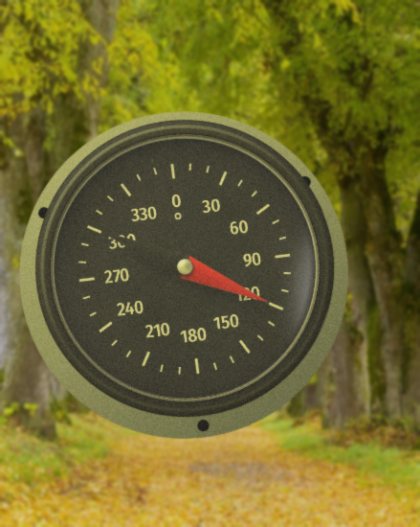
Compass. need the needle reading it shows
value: 120 °
